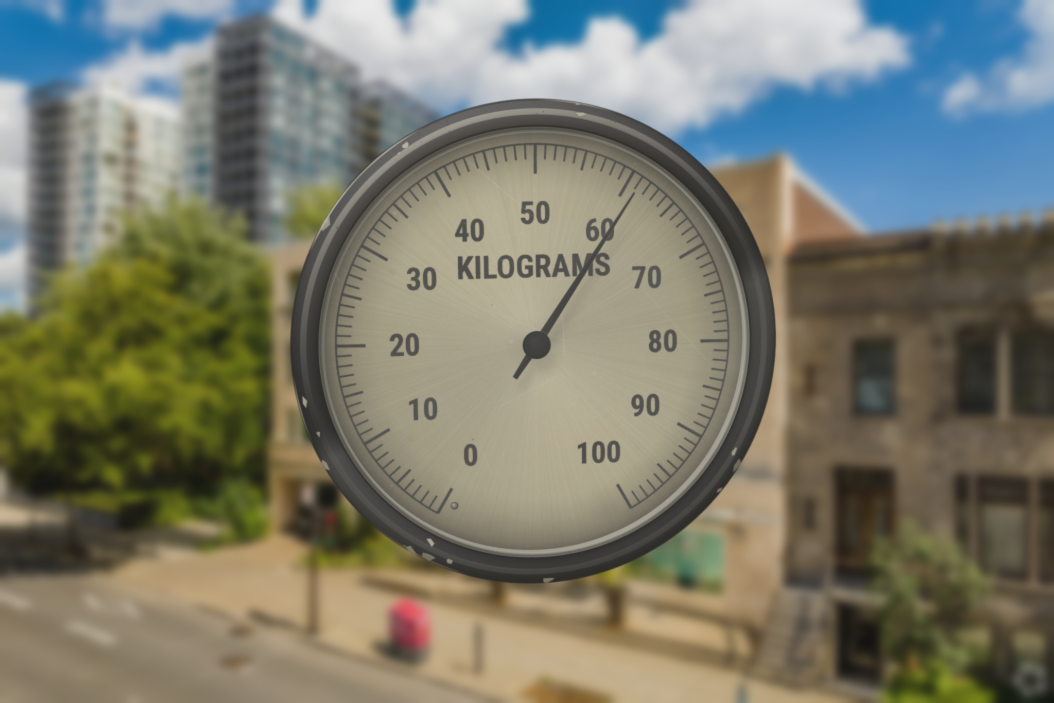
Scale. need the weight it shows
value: 61 kg
